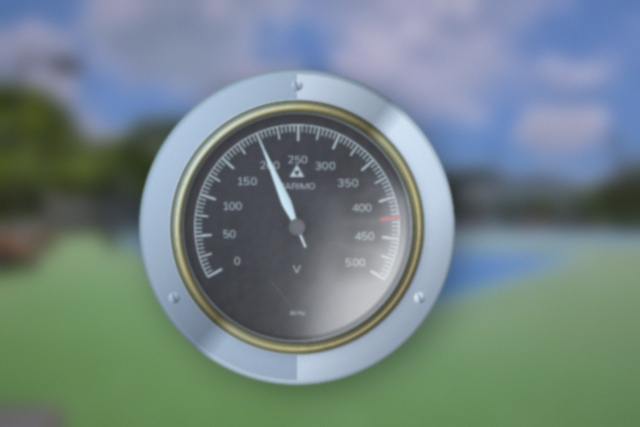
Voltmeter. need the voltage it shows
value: 200 V
